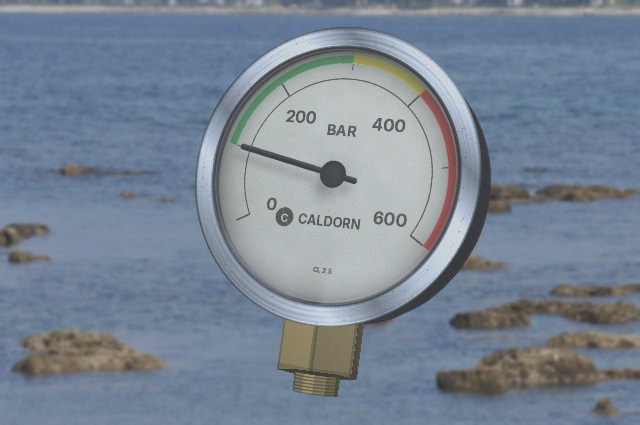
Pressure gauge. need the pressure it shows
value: 100 bar
